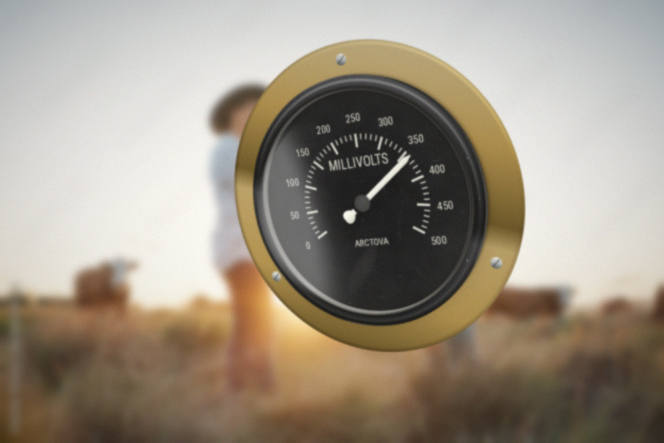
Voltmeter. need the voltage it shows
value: 360 mV
